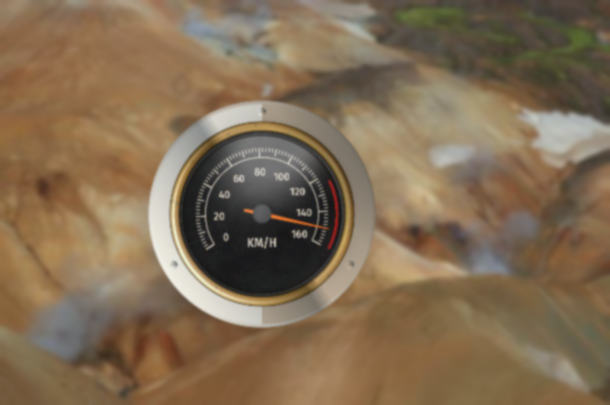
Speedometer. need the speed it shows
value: 150 km/h
